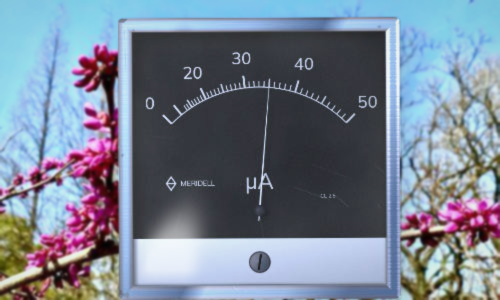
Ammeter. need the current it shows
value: 35 µA
